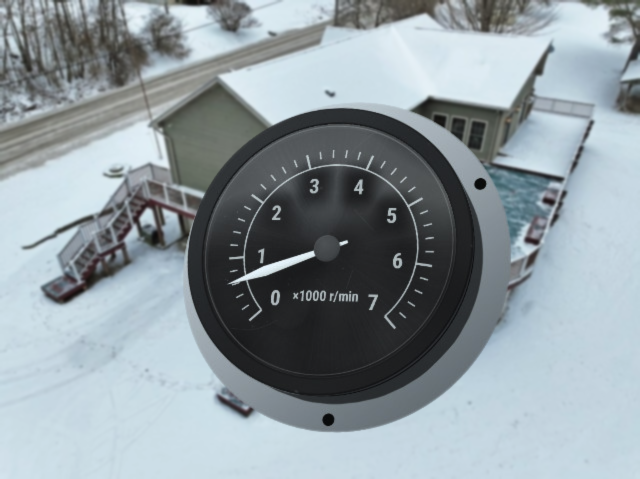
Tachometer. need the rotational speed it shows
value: 600 rpm
